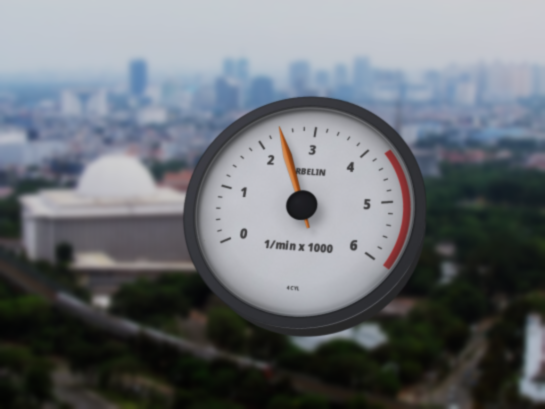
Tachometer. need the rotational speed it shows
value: 2400 rpm
